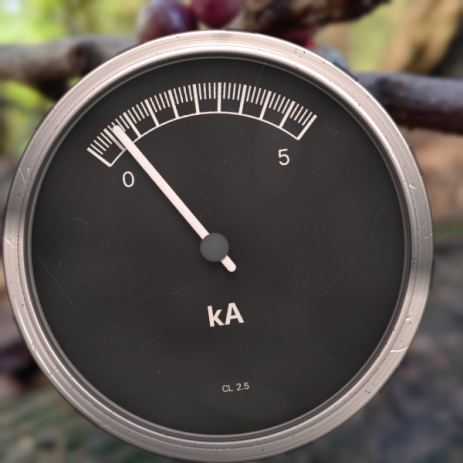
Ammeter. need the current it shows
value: 0.7 kA
